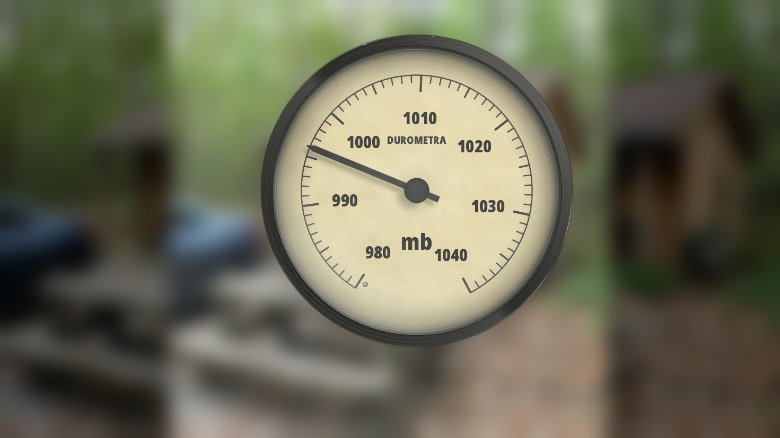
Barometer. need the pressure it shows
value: 996 mbar
